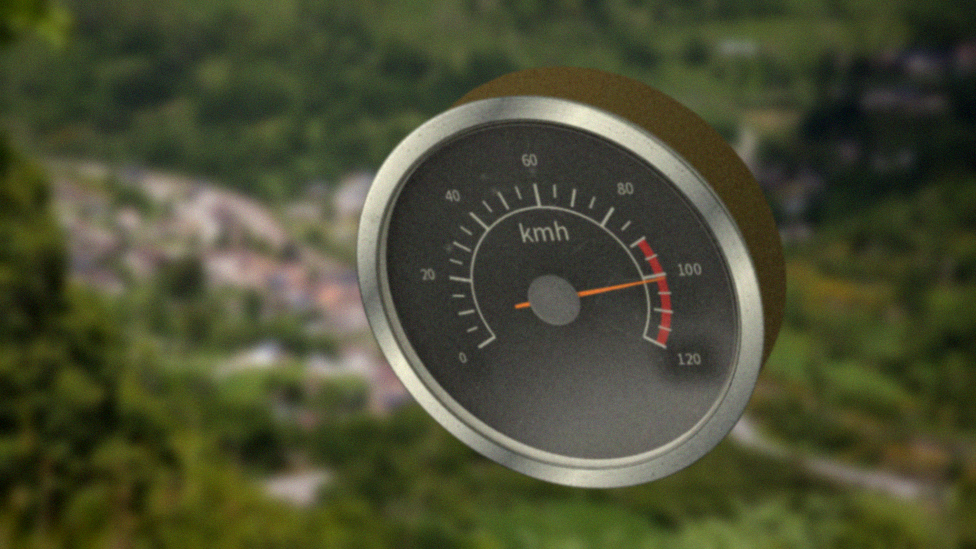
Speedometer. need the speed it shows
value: 100 km/h
